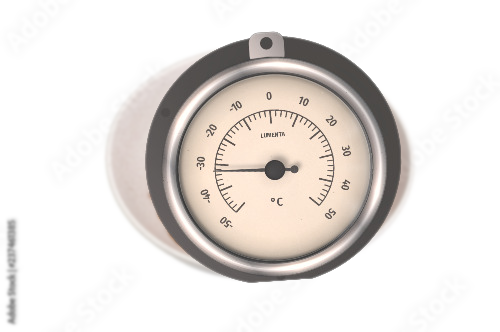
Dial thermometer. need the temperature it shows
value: -32 °C
